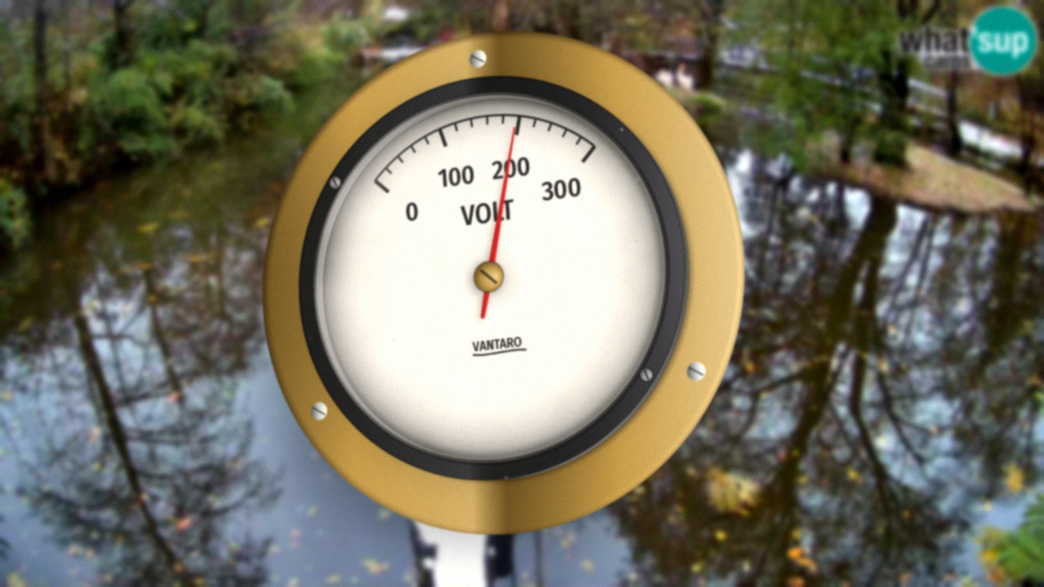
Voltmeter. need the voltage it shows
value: 200 V
